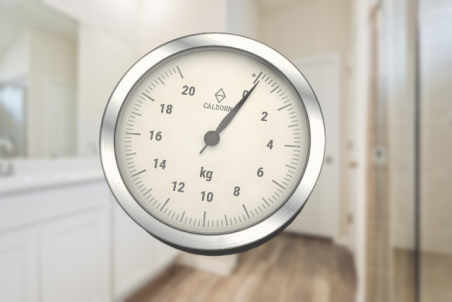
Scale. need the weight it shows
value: 0.2 kg
